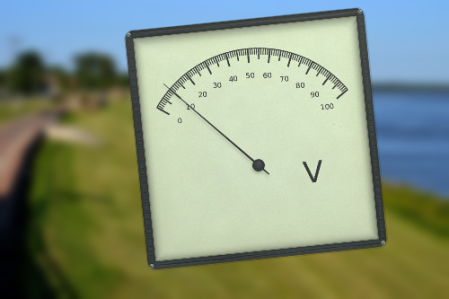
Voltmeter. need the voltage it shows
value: 10 V
